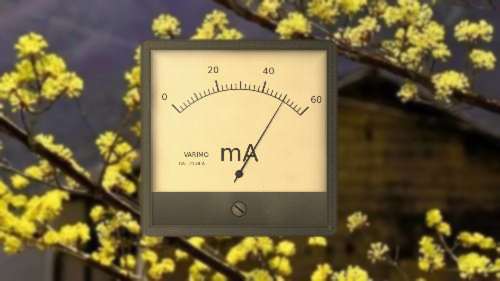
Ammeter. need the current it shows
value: 50 mA
